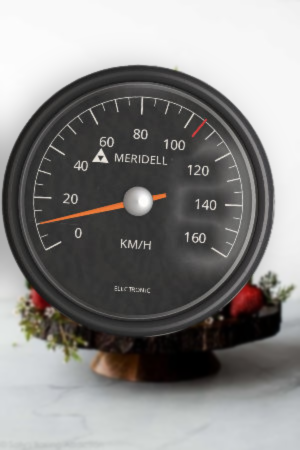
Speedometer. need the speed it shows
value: 10 km/h
